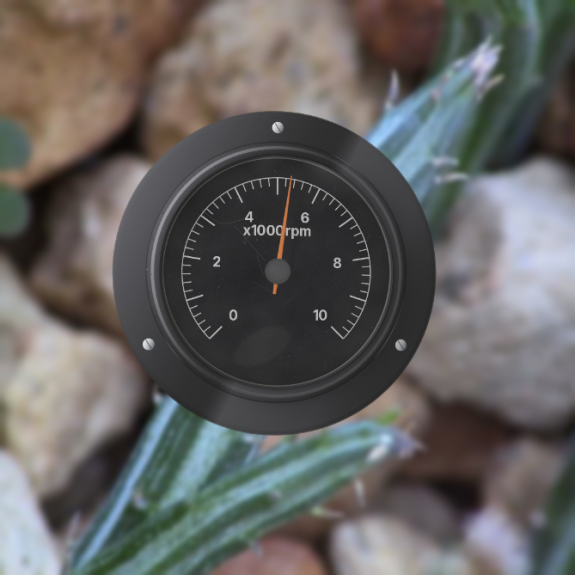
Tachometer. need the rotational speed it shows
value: 5300 rpm
